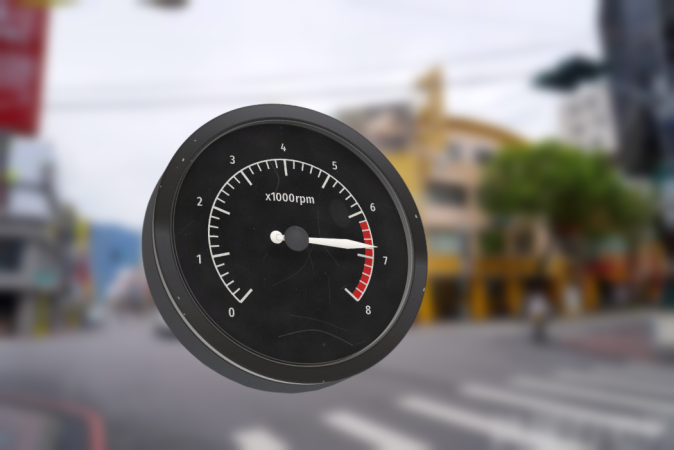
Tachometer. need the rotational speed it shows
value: 6800 rpm
